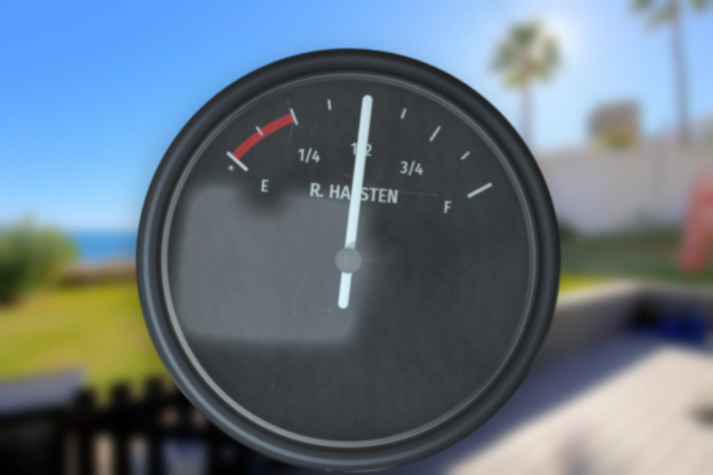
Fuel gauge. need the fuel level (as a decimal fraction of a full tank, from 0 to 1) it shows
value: 0.5
